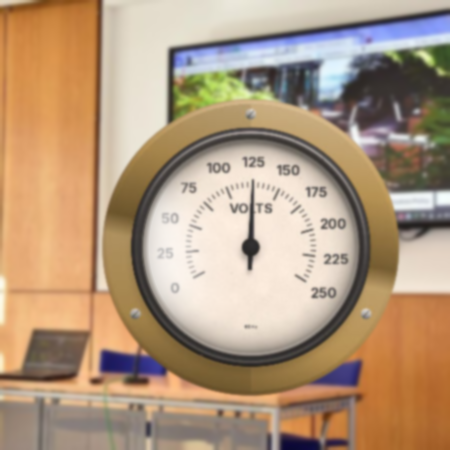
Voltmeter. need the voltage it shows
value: 125 V
